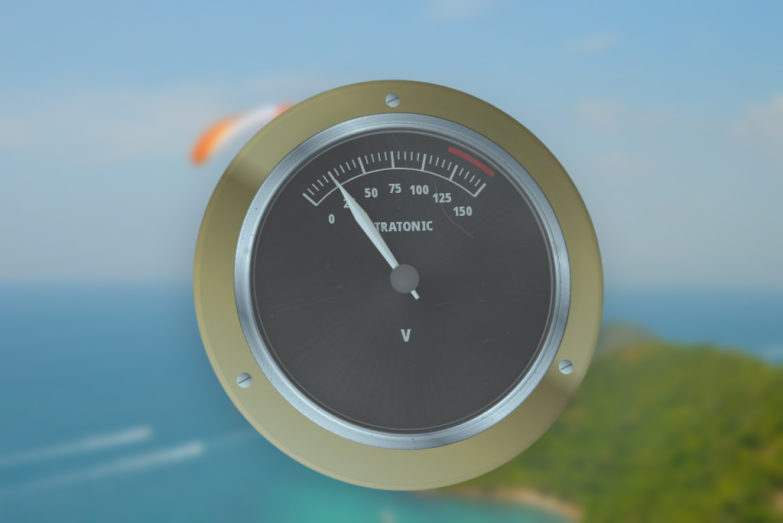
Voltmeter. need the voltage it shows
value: 25 V
